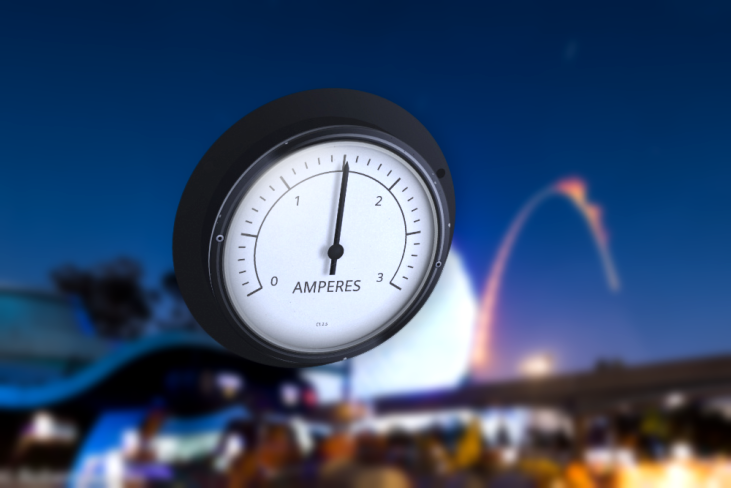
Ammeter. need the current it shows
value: 1.5 A
